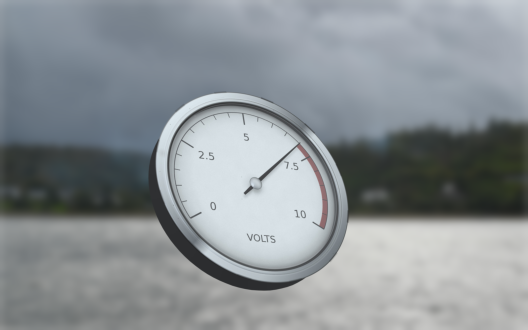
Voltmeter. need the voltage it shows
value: 7 V
